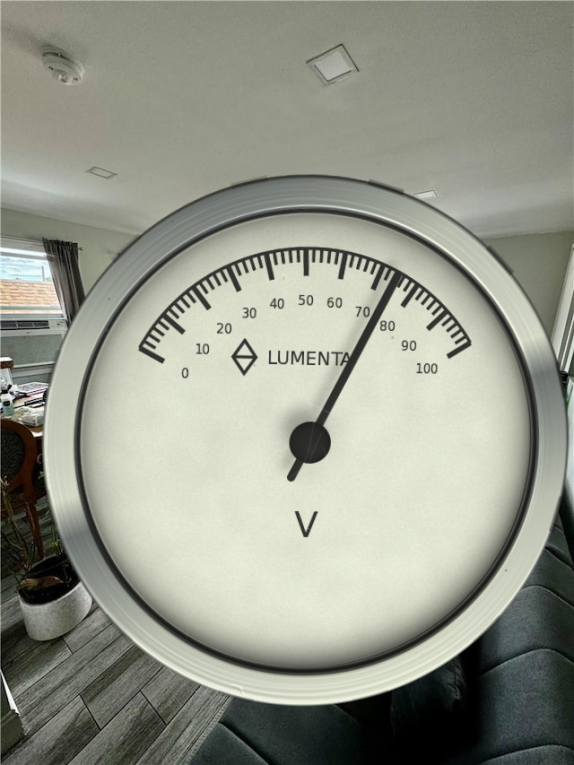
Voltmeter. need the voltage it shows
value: 74 V
